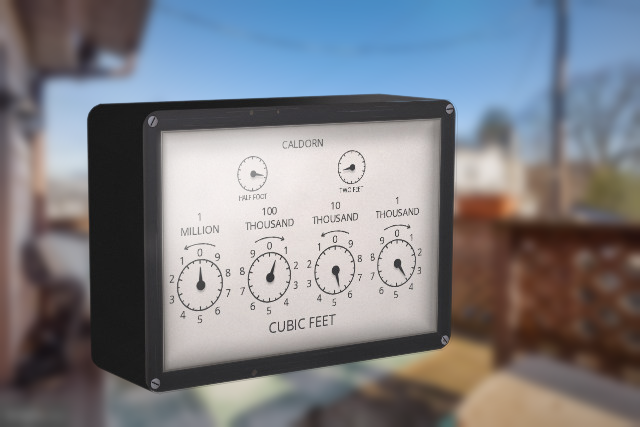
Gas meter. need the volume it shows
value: 5400 ft³
